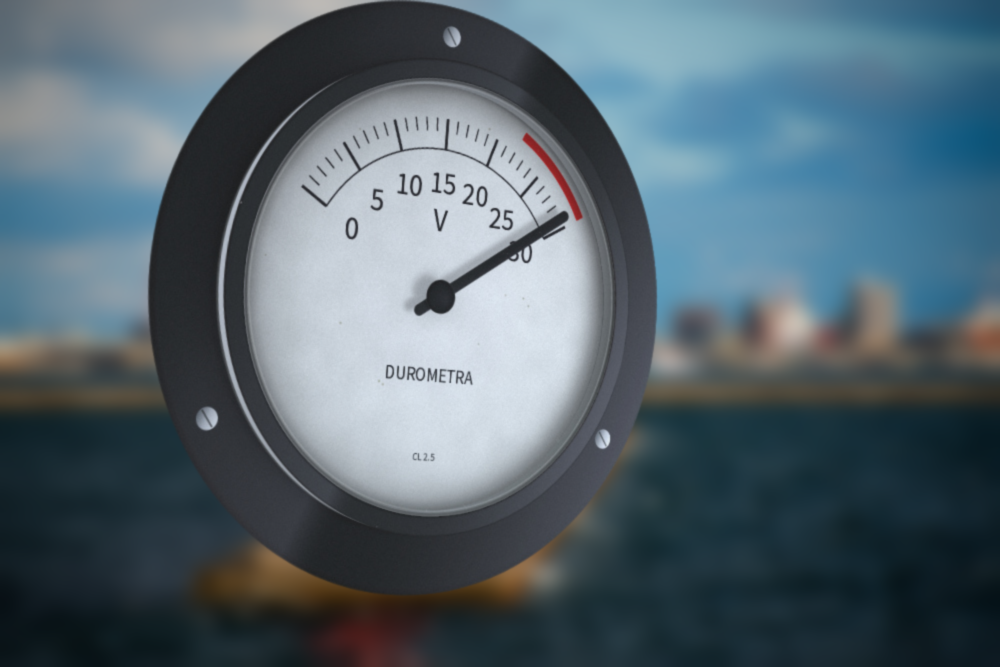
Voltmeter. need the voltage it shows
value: 29 V
